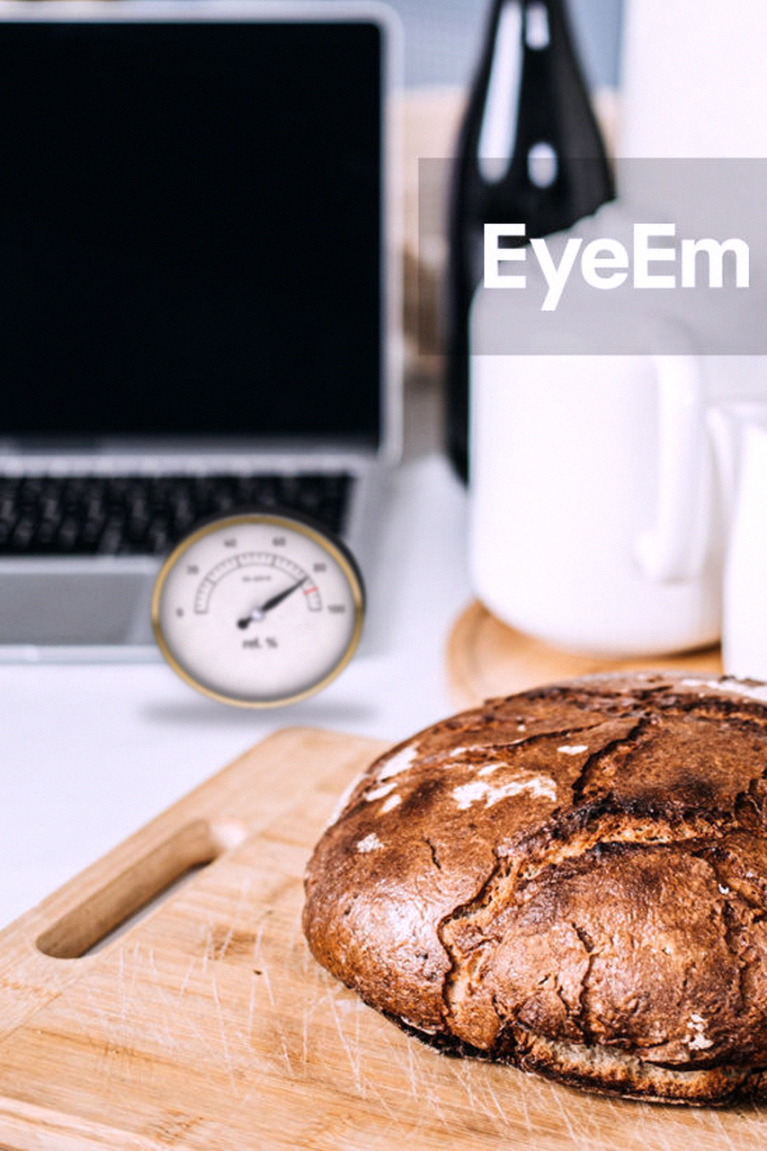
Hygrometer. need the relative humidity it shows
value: 80 %
